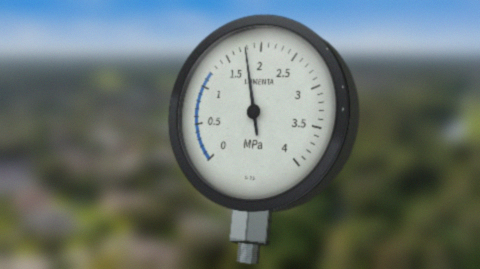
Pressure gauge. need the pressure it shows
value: 1.8 MPa
